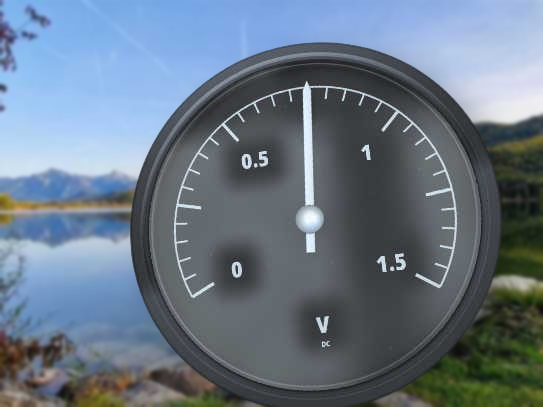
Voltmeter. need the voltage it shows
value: 0.75 V
